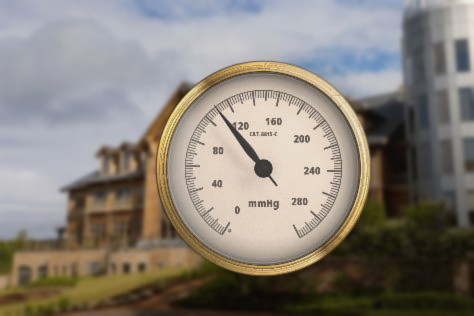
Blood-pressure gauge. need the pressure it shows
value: 110 mmHg
